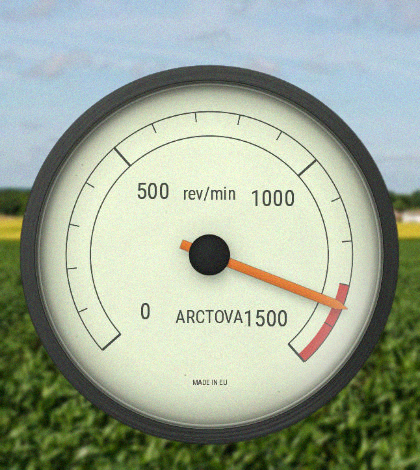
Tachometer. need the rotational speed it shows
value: 1350 rpm
